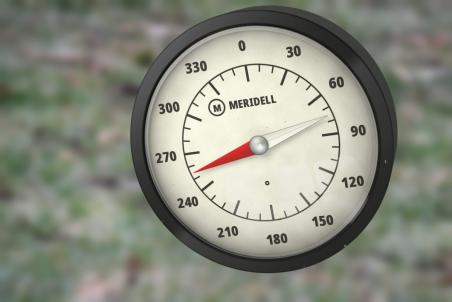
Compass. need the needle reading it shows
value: 255 °
